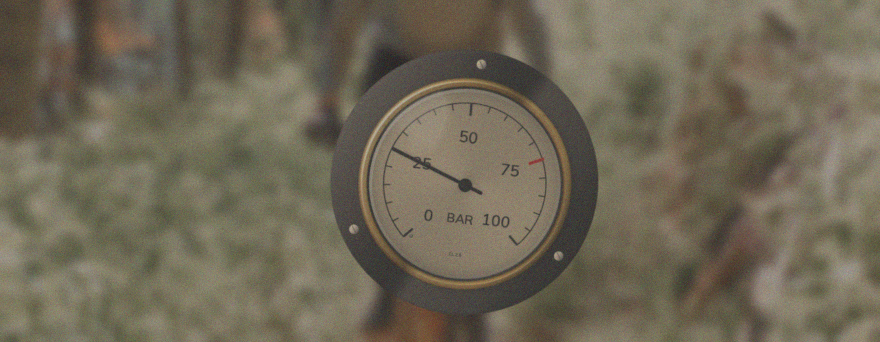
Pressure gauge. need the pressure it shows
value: 25 bar
